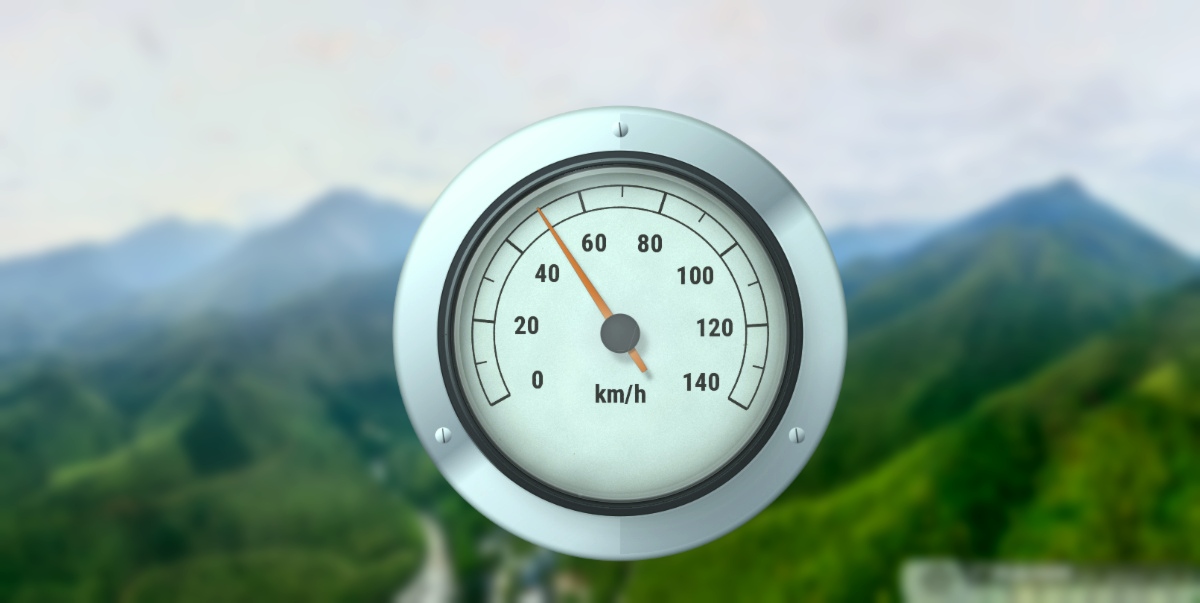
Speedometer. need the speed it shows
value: 50 km/h
